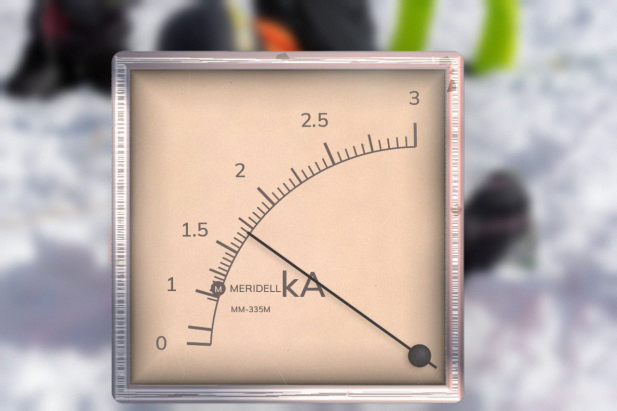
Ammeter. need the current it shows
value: 1.7 kA
